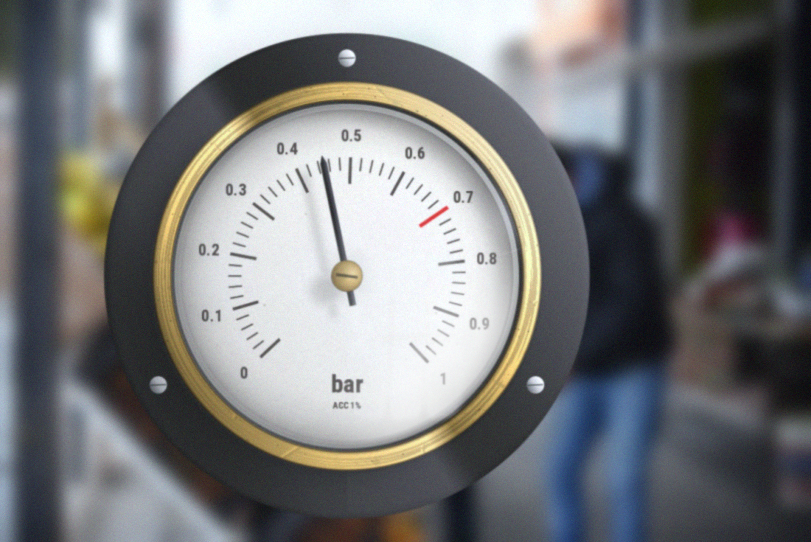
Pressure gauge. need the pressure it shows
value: 0.45 bar
